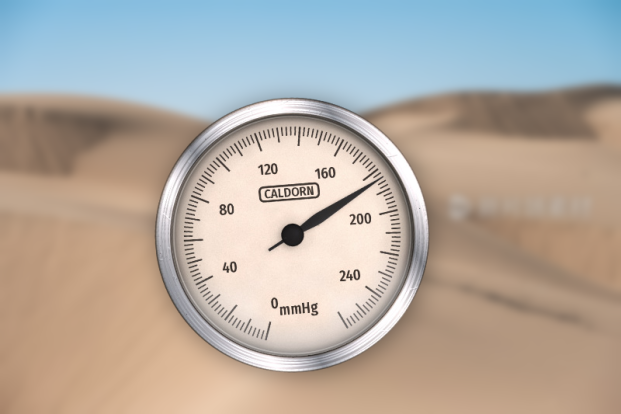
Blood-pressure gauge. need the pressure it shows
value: 184 mmHg
